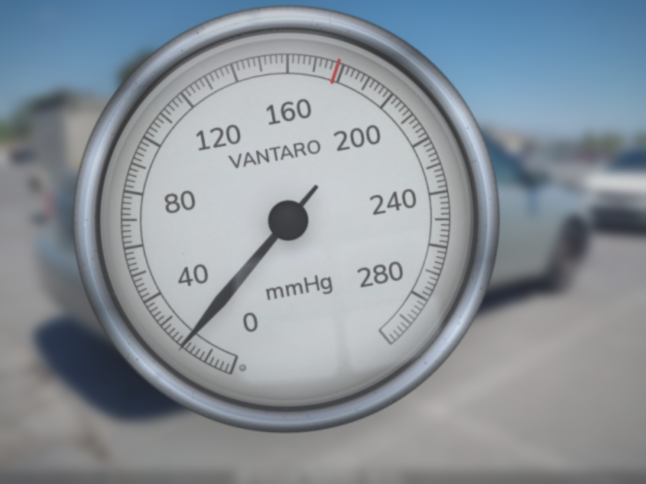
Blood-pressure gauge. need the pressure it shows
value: 20 mmHg
